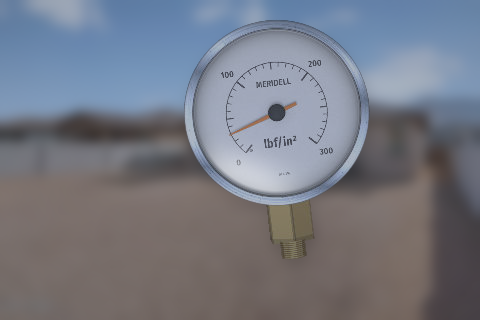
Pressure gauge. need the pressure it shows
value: 30 psi
